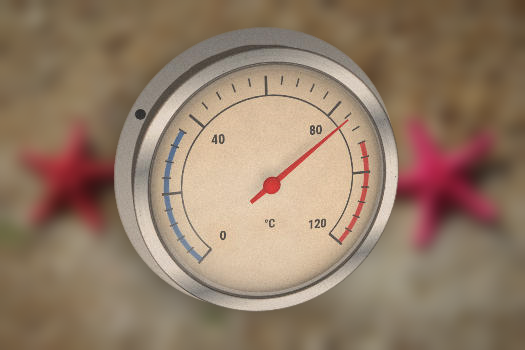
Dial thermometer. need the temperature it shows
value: 84 °C
